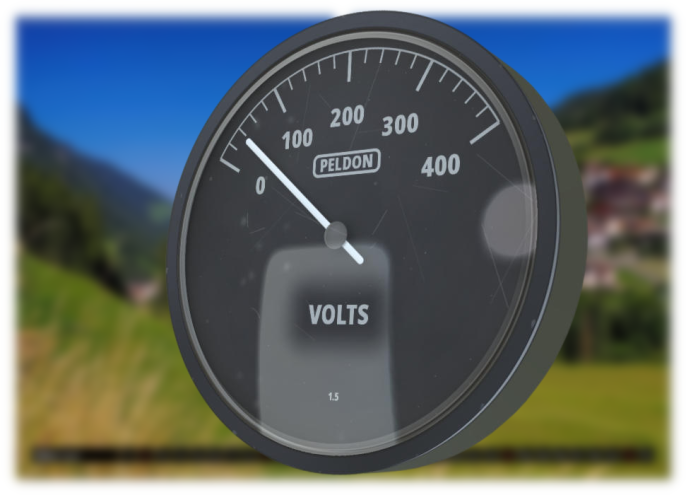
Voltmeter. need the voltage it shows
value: 40 V
